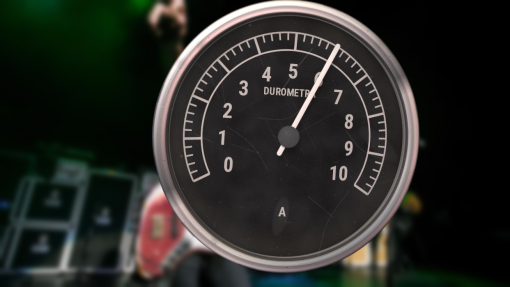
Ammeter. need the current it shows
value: 6 A
